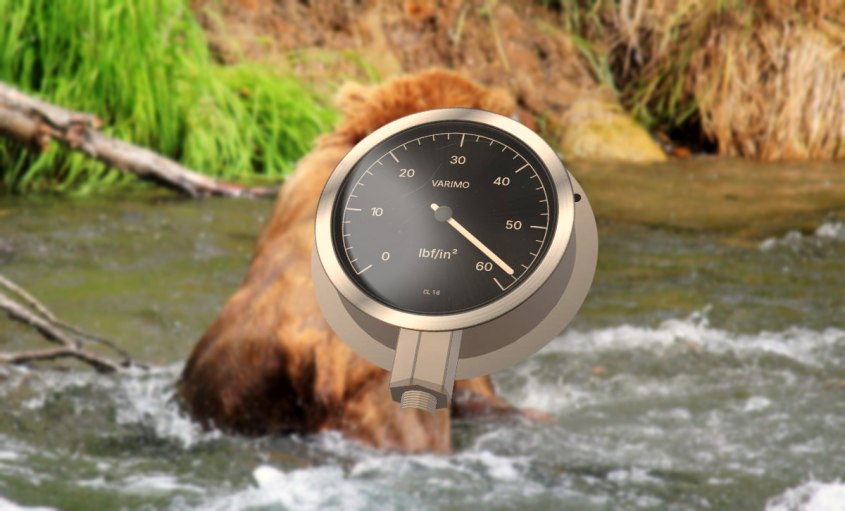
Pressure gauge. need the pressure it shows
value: 58 psi
